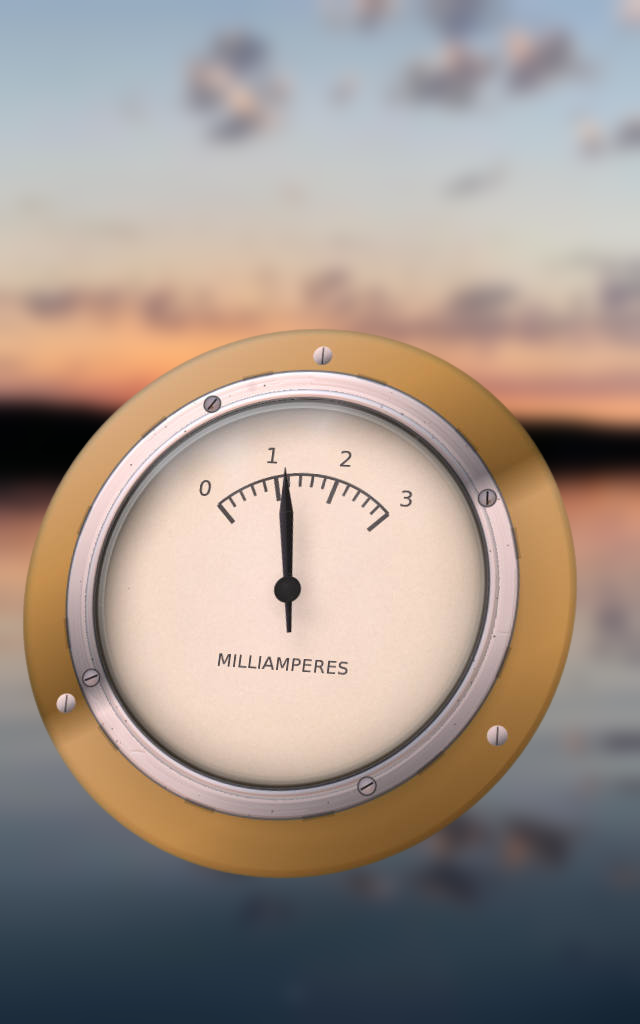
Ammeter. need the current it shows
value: 1.2 mA
